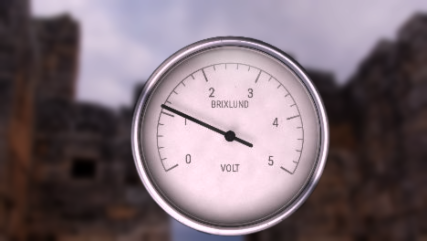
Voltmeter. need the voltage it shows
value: 1.1 V
